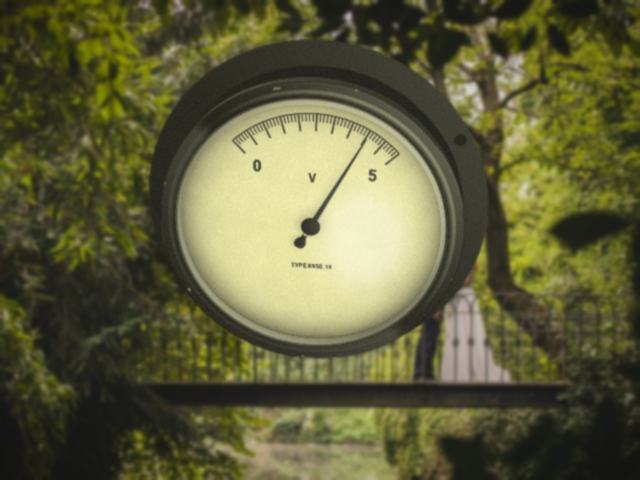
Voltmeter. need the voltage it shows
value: 4 V
